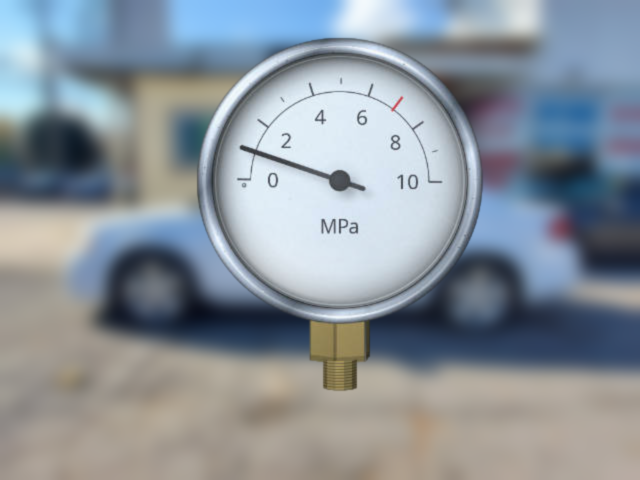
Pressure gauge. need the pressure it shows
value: 1 MPa
